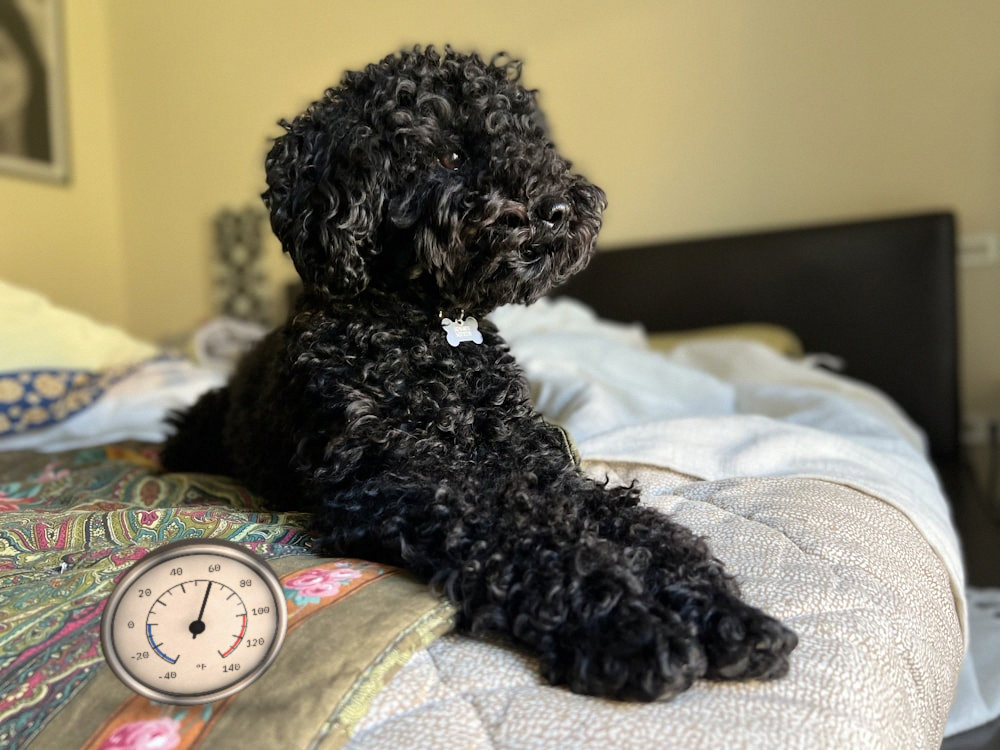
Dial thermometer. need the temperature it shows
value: 60 °F
